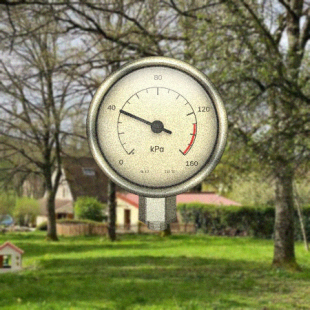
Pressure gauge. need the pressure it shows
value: 40 kPa
